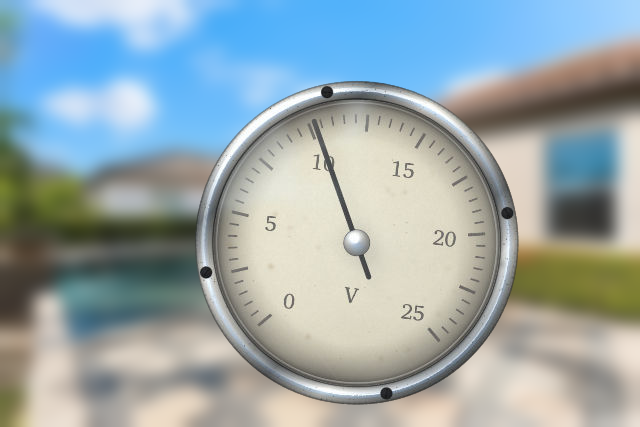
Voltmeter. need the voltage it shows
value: 10.25 V
